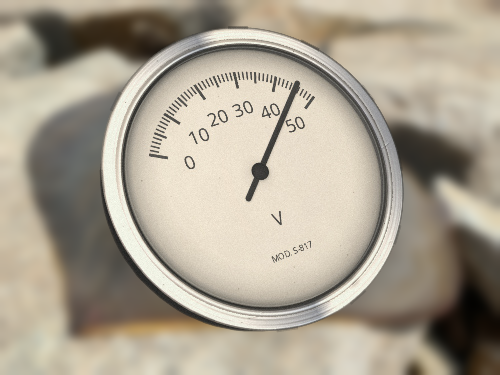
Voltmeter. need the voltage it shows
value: 45 V
